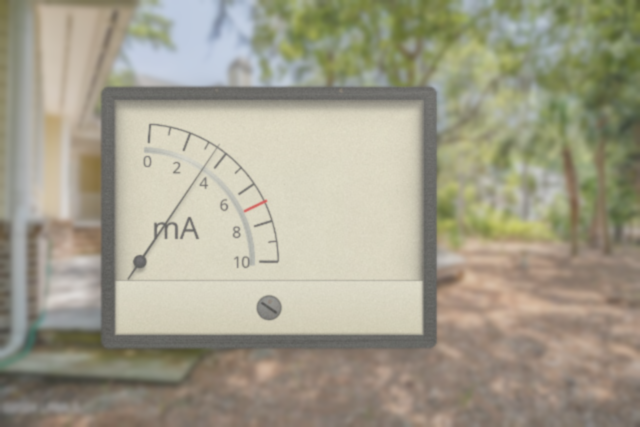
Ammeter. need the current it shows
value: 3.5 mA
